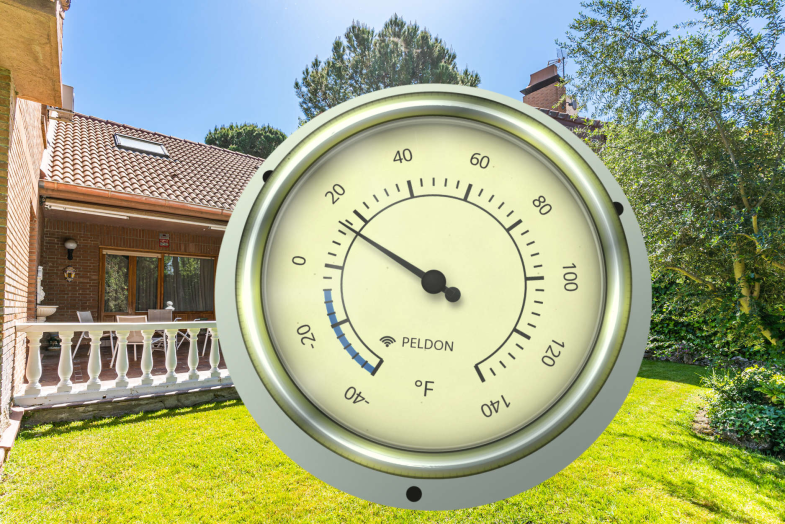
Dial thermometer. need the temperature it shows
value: 14 °F
